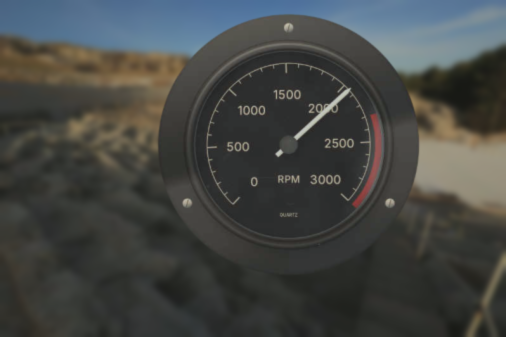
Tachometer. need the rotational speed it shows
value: 2050 rpm
